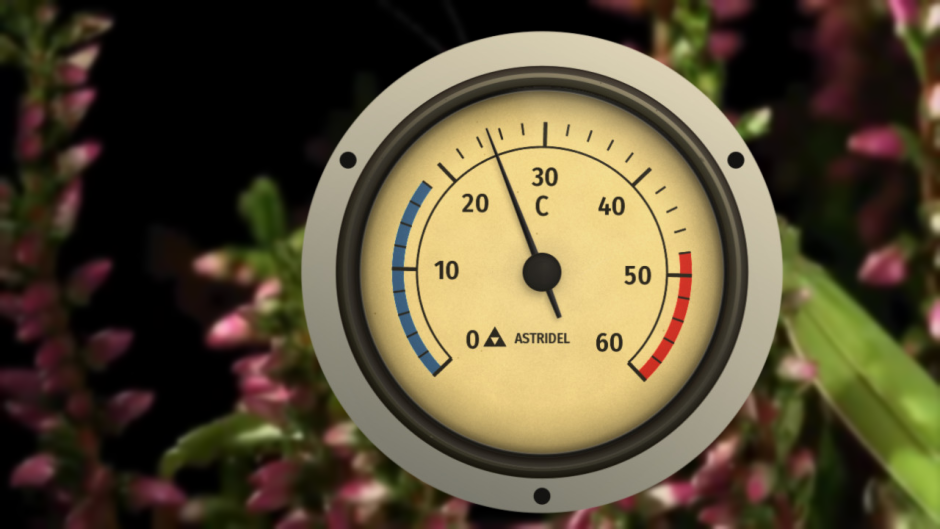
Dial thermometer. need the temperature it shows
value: 25 °C
